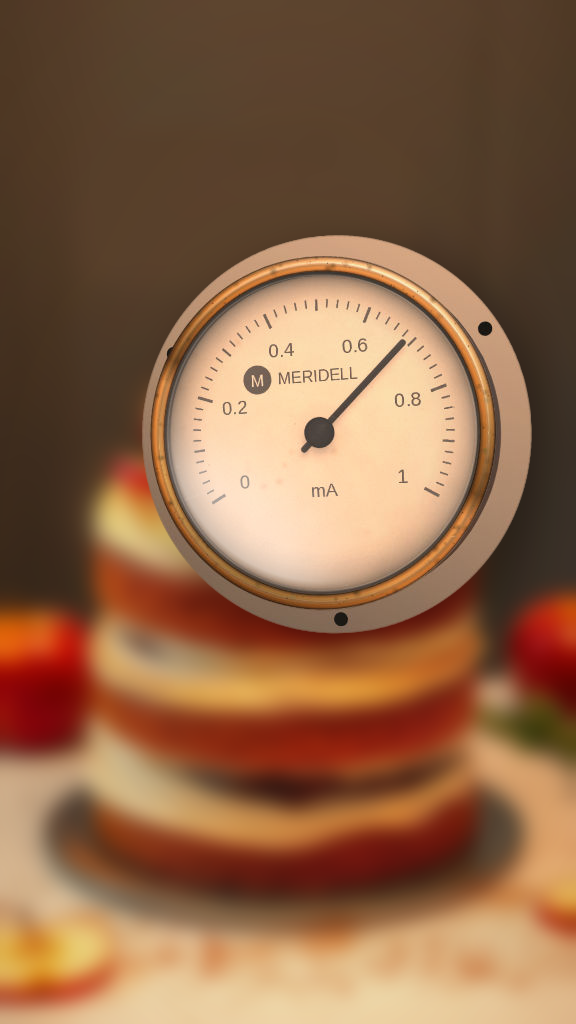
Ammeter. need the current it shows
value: 0.69 mA
